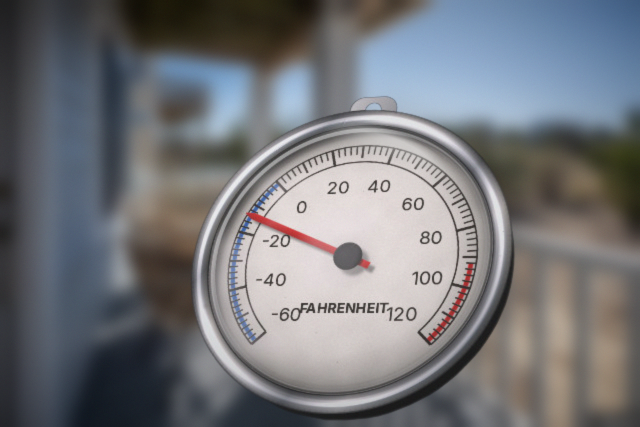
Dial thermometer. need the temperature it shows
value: -14 °F
